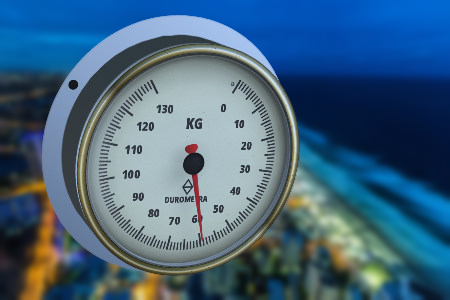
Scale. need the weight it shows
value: 60 kg
